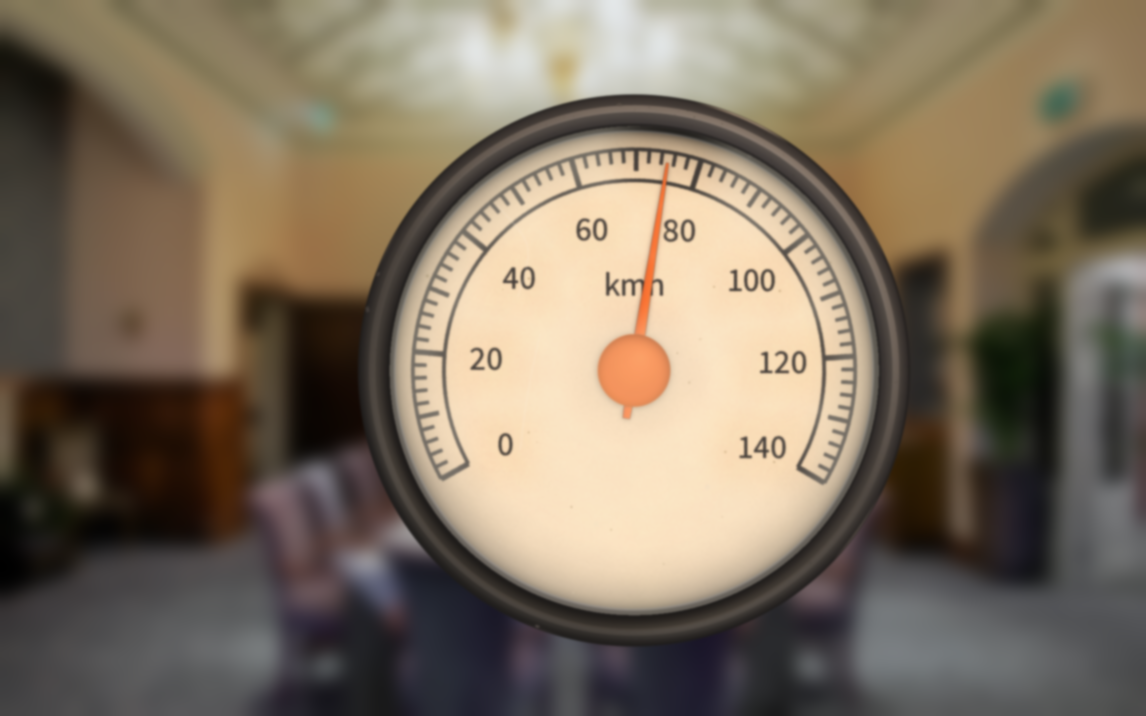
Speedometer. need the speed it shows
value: 75 km/h
